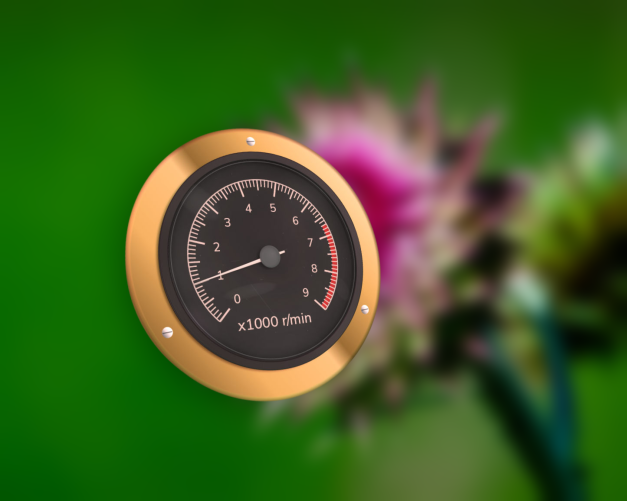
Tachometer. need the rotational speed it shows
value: 1000 rpm
